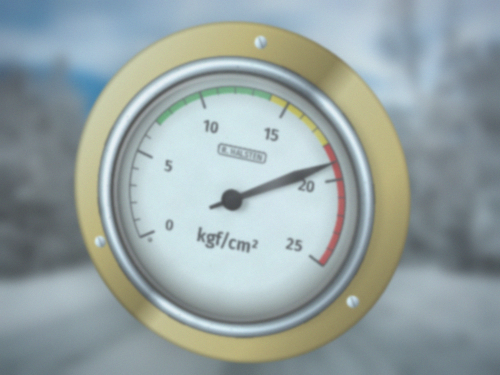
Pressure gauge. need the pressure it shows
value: 19 kg/cm²
